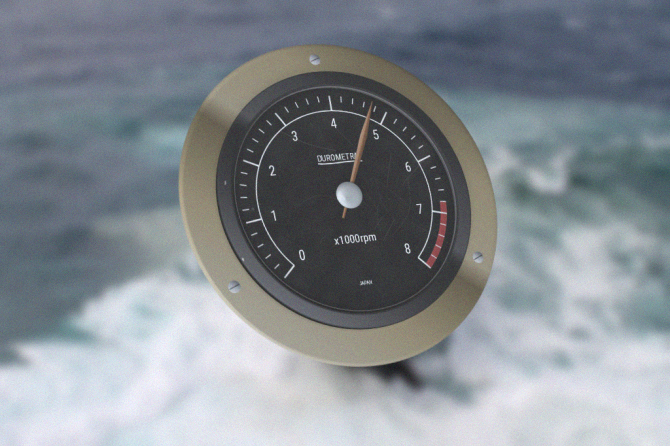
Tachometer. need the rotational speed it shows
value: 4700 rpm
